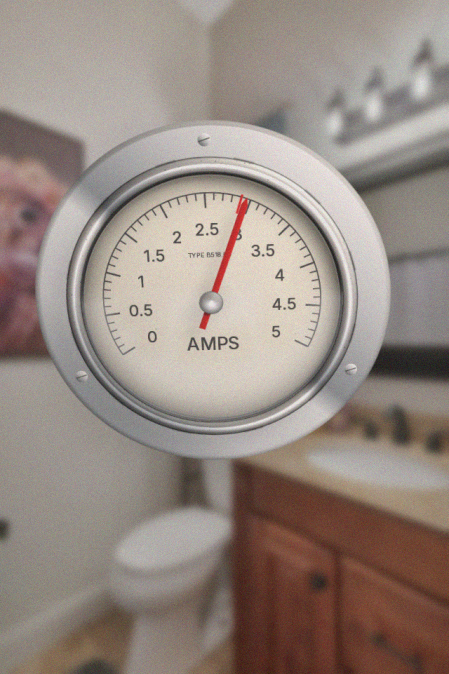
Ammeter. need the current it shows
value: 2.95 A
